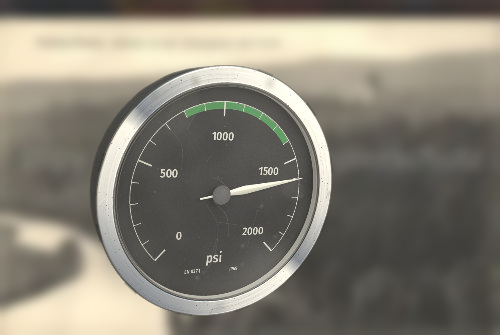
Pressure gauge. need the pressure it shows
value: 1600 psi
